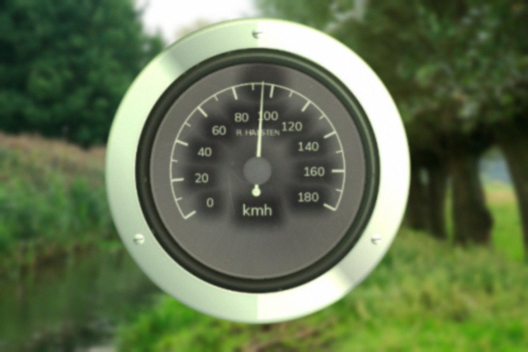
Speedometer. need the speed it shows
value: 95 km/h
